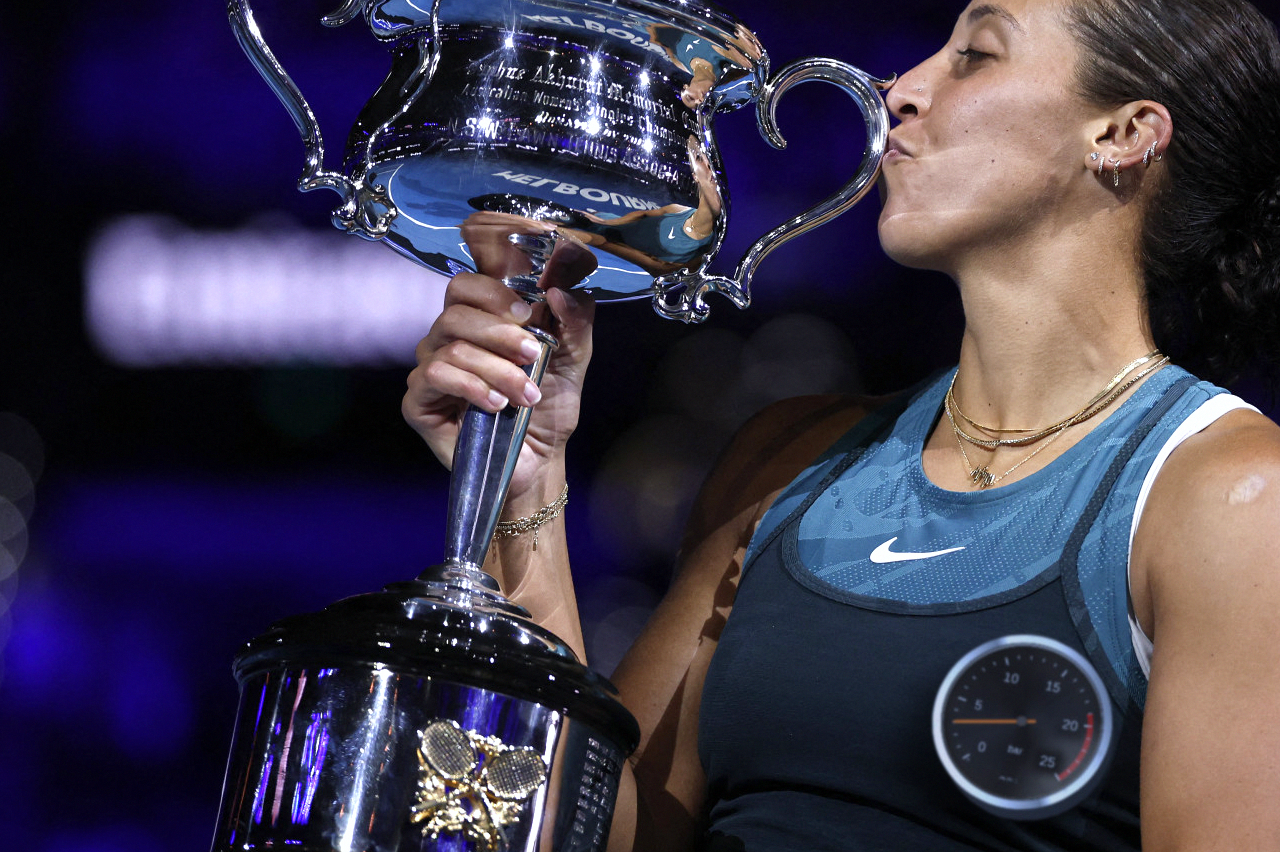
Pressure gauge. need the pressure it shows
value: 3 bar
